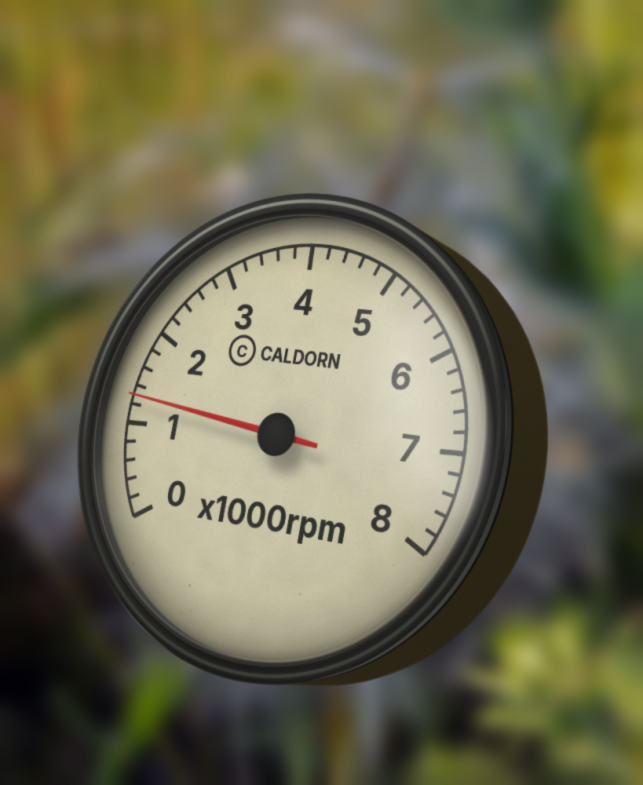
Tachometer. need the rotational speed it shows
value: 1300 rpm
